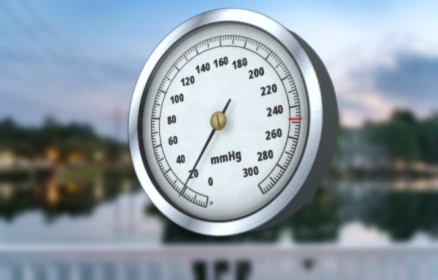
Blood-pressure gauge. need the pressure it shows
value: 20 mmHg
